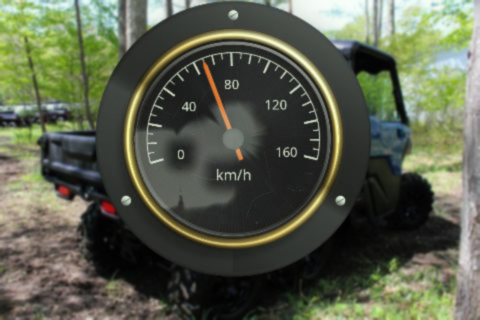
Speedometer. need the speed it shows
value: 65 km/h
